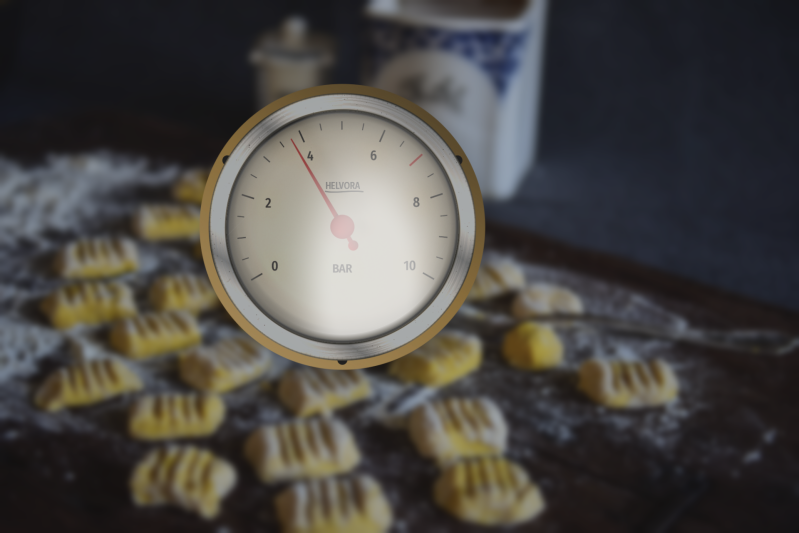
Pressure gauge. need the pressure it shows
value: 3.75 bar
